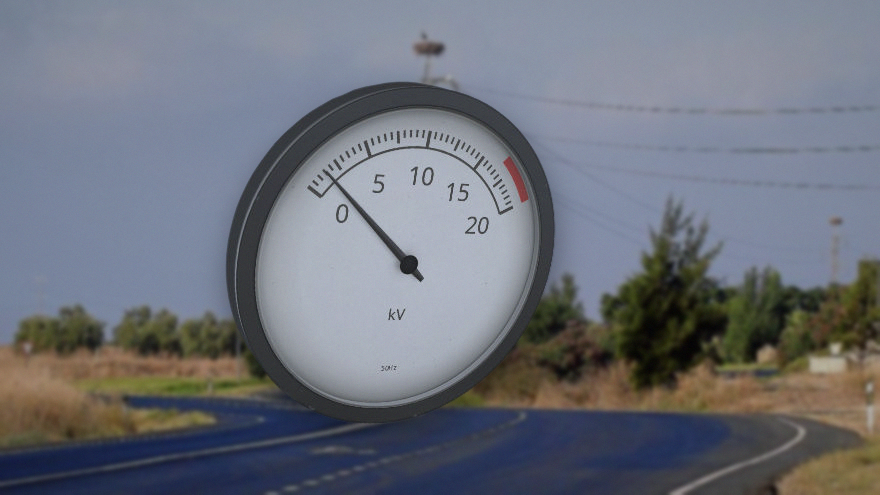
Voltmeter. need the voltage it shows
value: 1.5 kV
